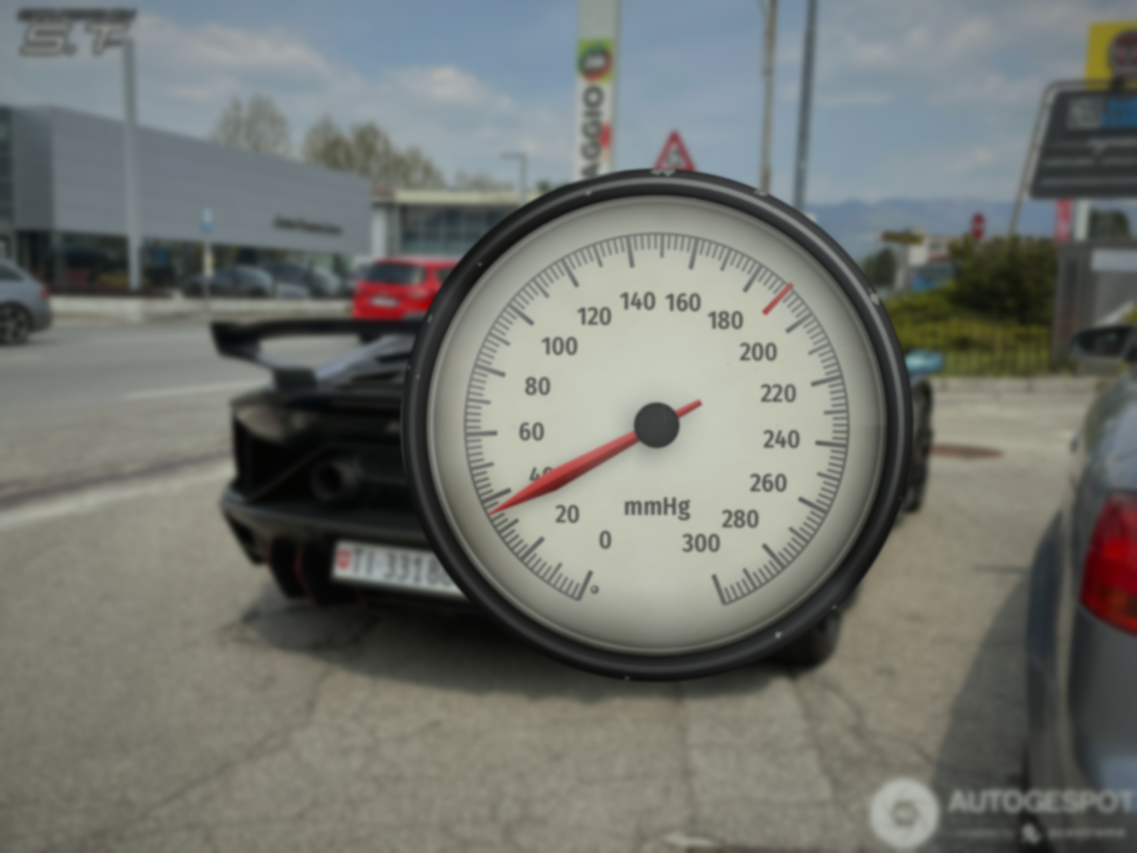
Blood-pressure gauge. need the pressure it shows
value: 36 mmHg
